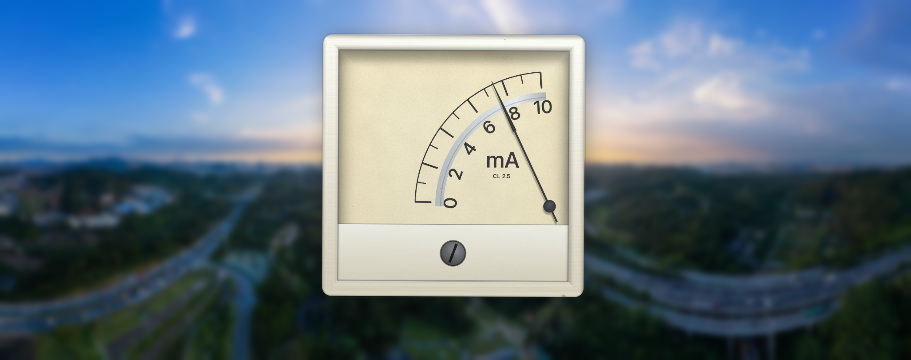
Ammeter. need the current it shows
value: 7.5 mA
